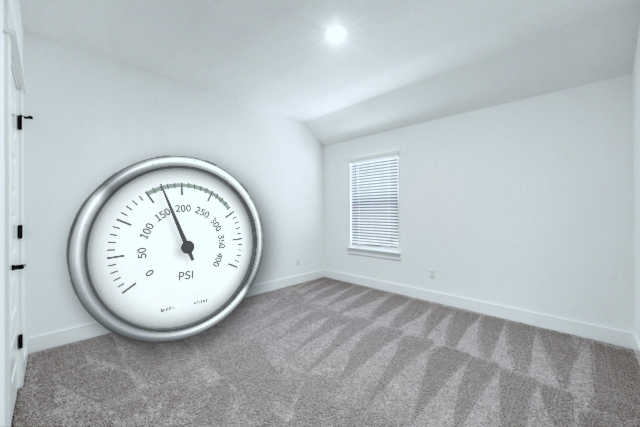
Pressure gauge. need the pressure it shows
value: 170 psi
